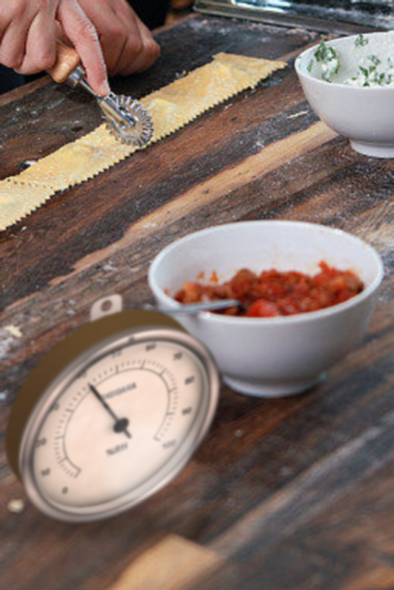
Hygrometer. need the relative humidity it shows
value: 40 %
